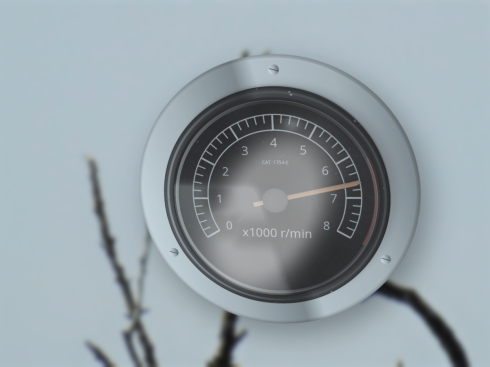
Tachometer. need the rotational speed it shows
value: 6600 rpm
